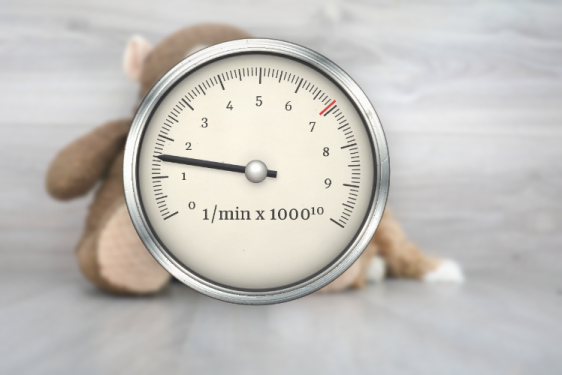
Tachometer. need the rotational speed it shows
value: 1500 rpm
